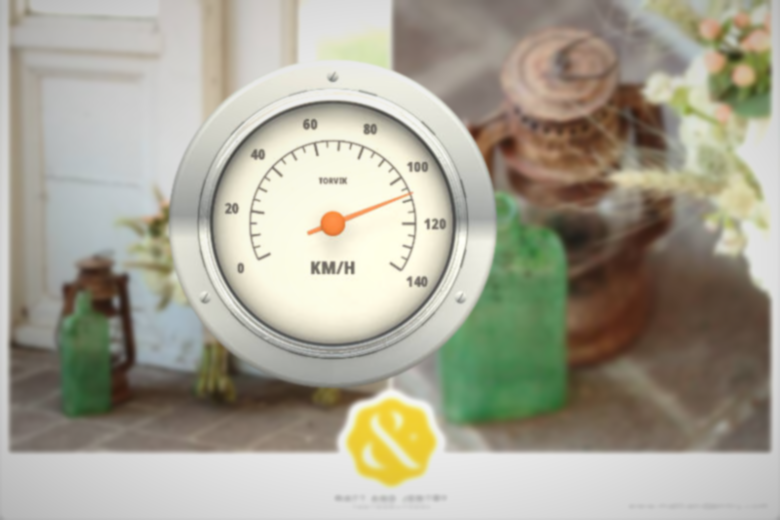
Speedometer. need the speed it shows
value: 107.5 km/h
